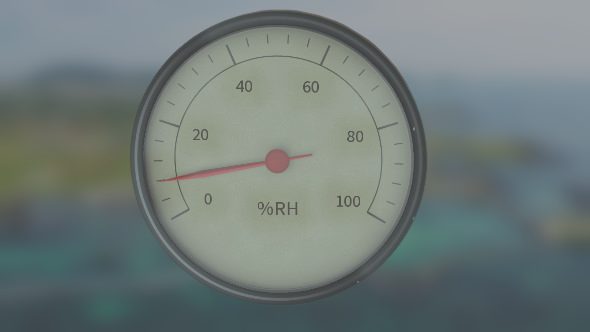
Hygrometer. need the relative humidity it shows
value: 8 %
